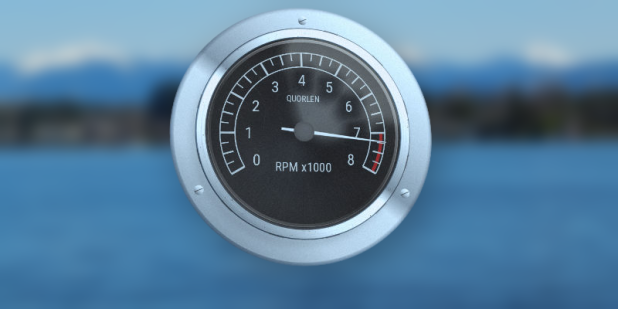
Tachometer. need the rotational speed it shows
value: 7250 rpm
